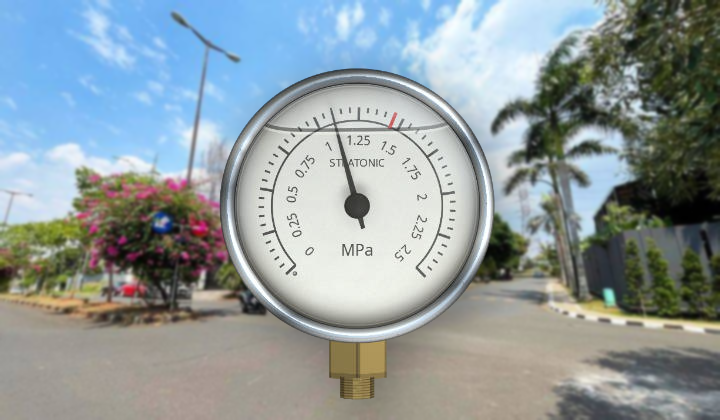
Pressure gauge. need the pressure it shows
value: 1.1 MPa
